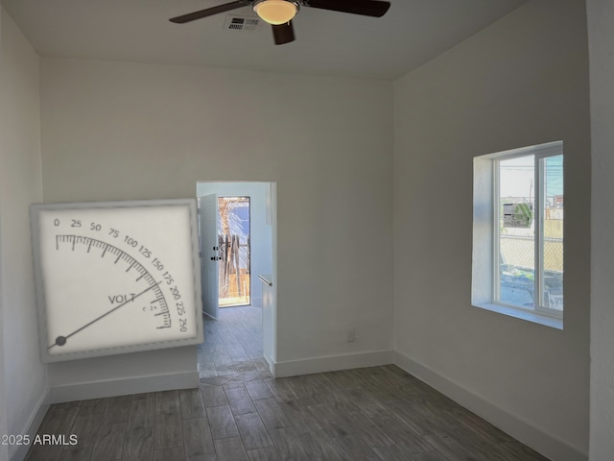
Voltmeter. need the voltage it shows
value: 175 V
